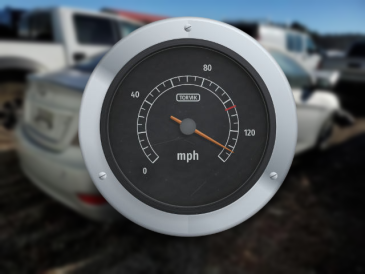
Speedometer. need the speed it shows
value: 132.5 mph
